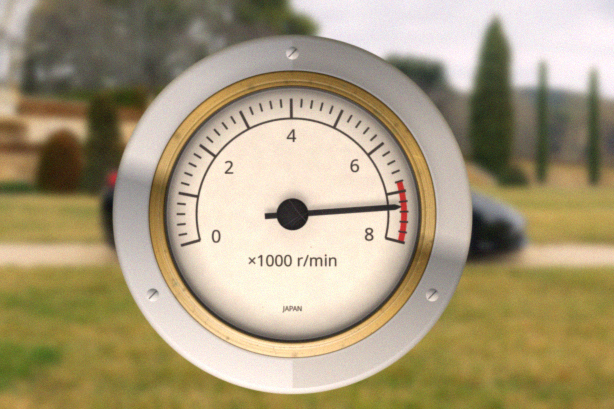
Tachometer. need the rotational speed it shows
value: 7300 rpm
